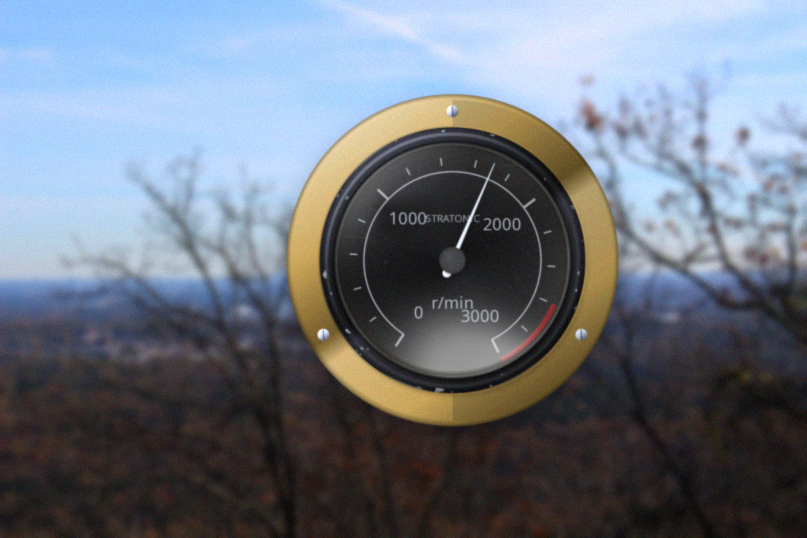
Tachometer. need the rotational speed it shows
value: 1700 rpm
